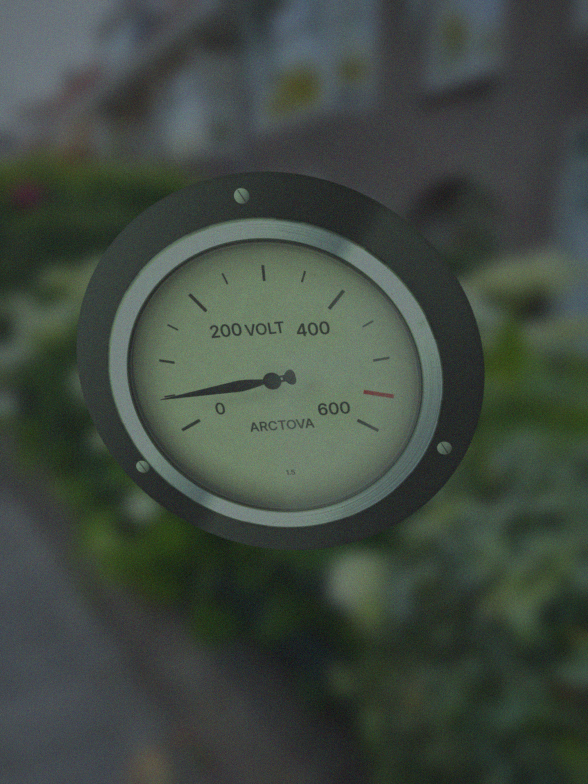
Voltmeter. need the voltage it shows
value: 50 V
